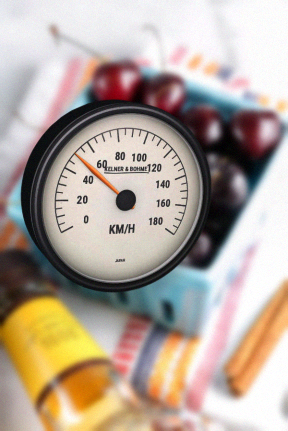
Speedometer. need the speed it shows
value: 50 km/h
